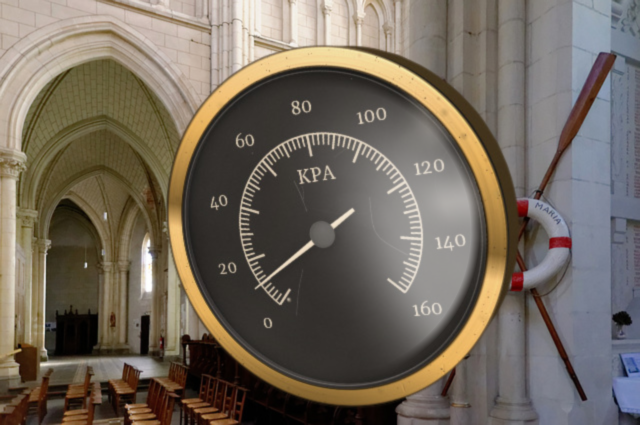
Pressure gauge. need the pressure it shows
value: 10 kPa
